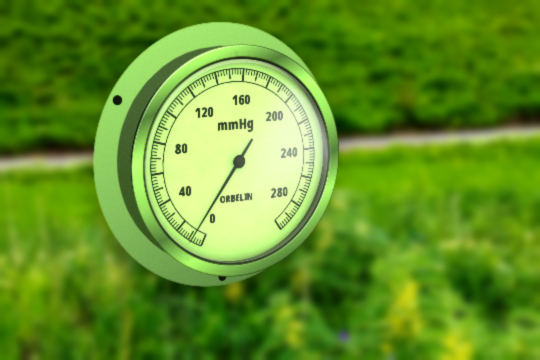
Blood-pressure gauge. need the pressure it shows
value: 10 mmHg
